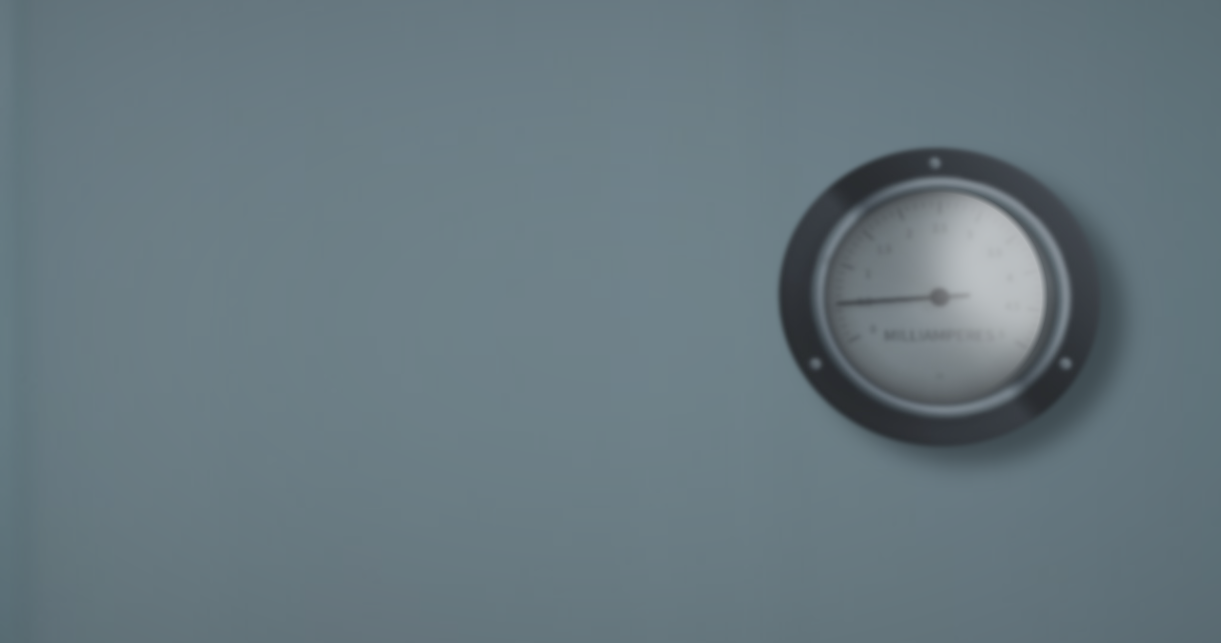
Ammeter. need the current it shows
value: 0.5 mA
